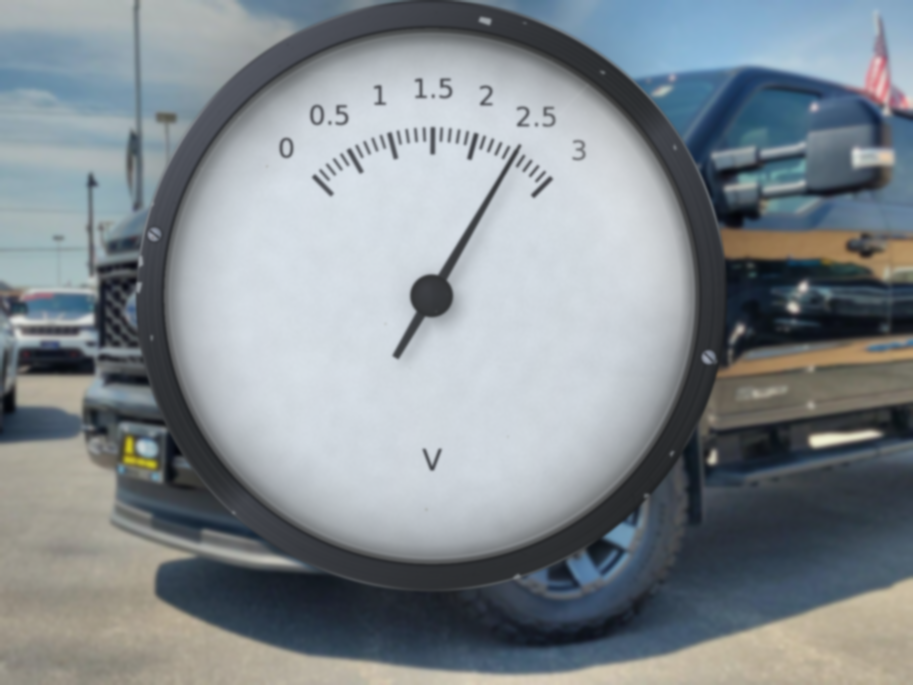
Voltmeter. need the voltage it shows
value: 2.5 V
